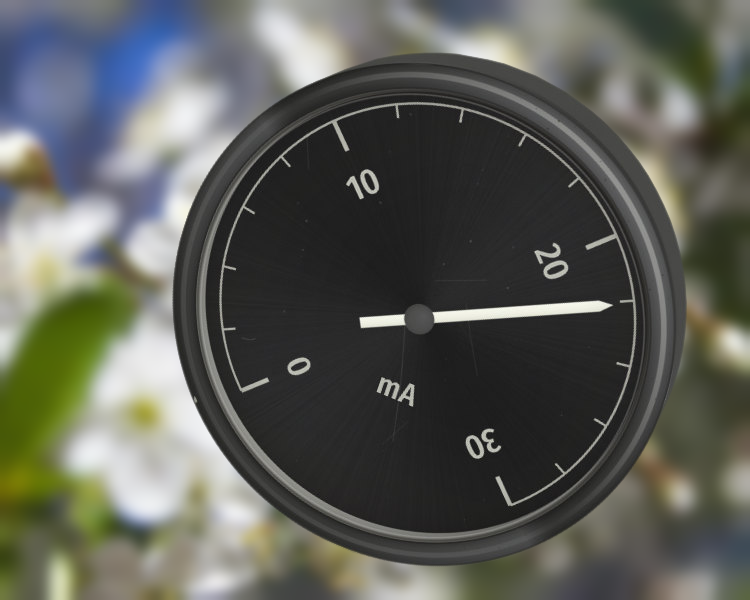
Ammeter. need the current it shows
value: 22 mA
